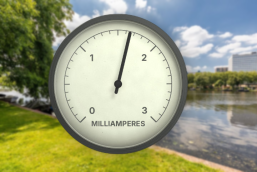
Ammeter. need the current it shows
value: 1.65 mA
